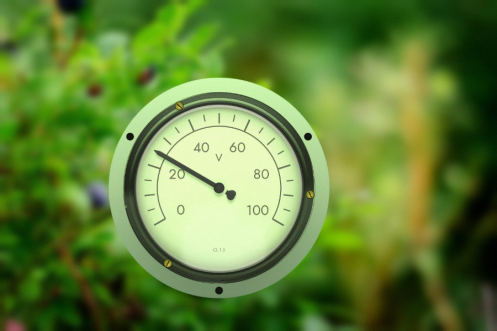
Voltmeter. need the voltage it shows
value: 25 V
